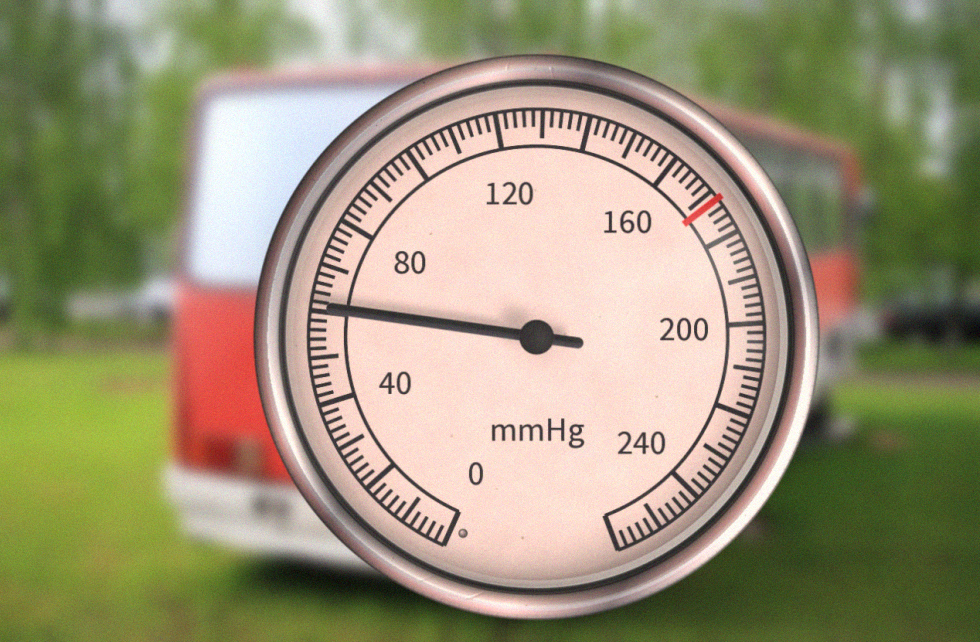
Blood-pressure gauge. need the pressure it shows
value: 61 mmHg
